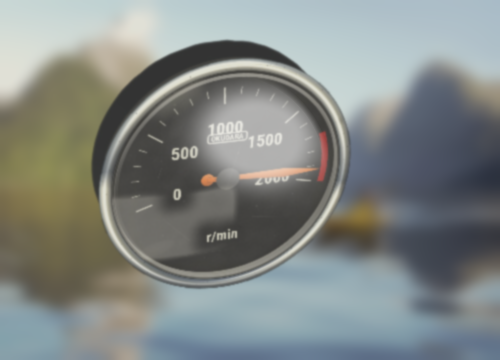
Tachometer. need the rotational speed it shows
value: 1900 rpm
